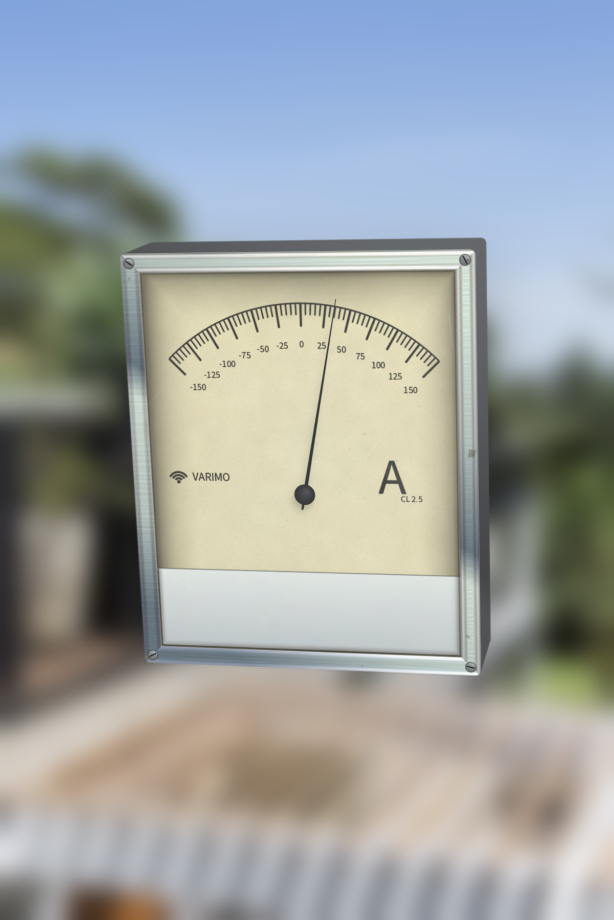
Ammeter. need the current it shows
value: 35 A
